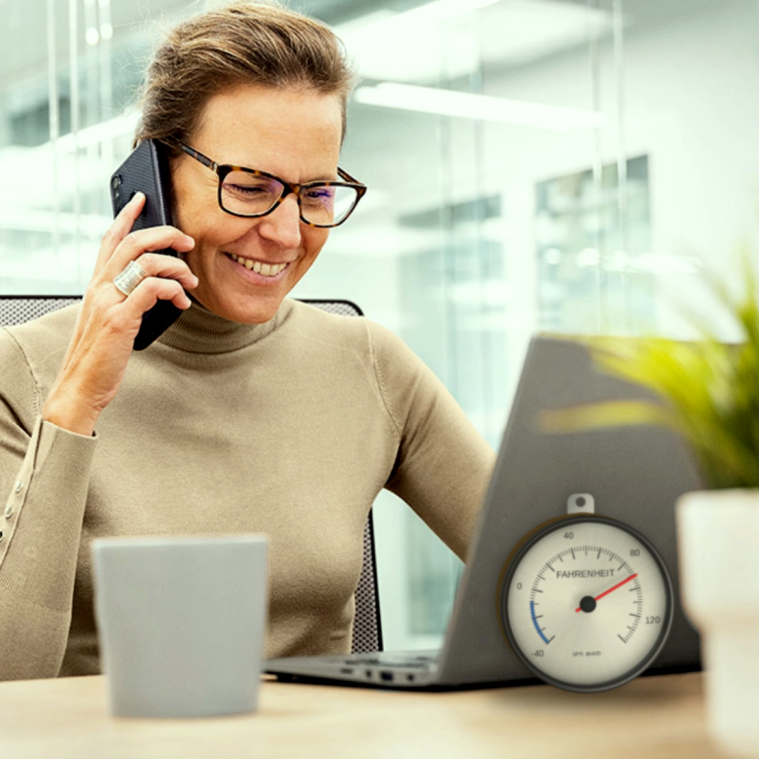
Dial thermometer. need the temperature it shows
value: 90 °F
